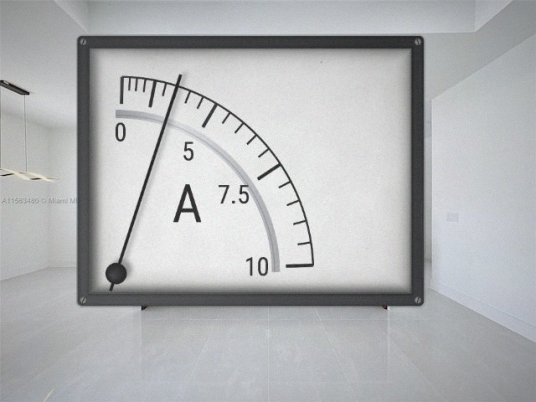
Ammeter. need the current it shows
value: 3.5 A
